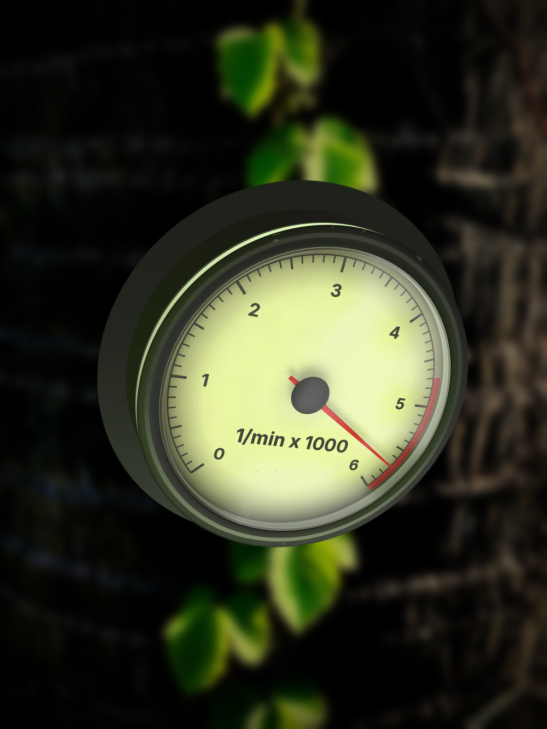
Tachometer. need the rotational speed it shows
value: 5700 rpm
